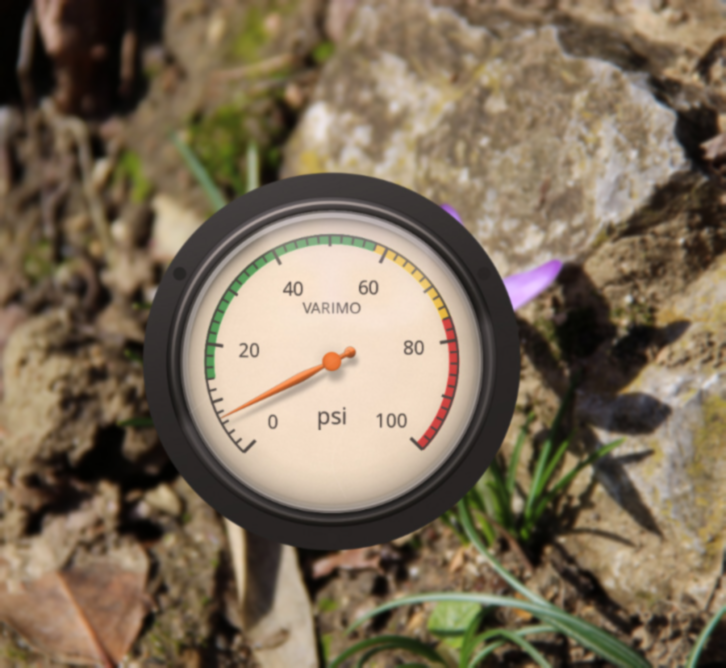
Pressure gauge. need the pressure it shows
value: 7 psi
